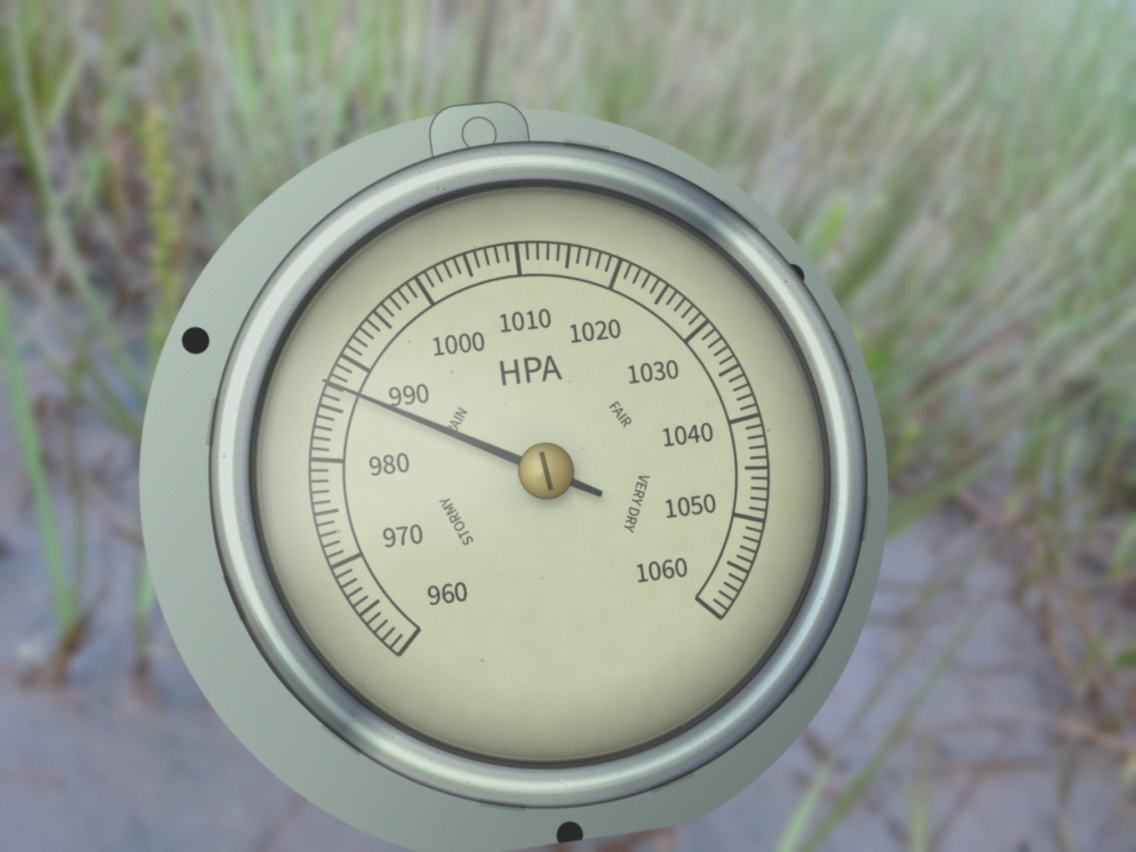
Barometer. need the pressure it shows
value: 987 hPa
